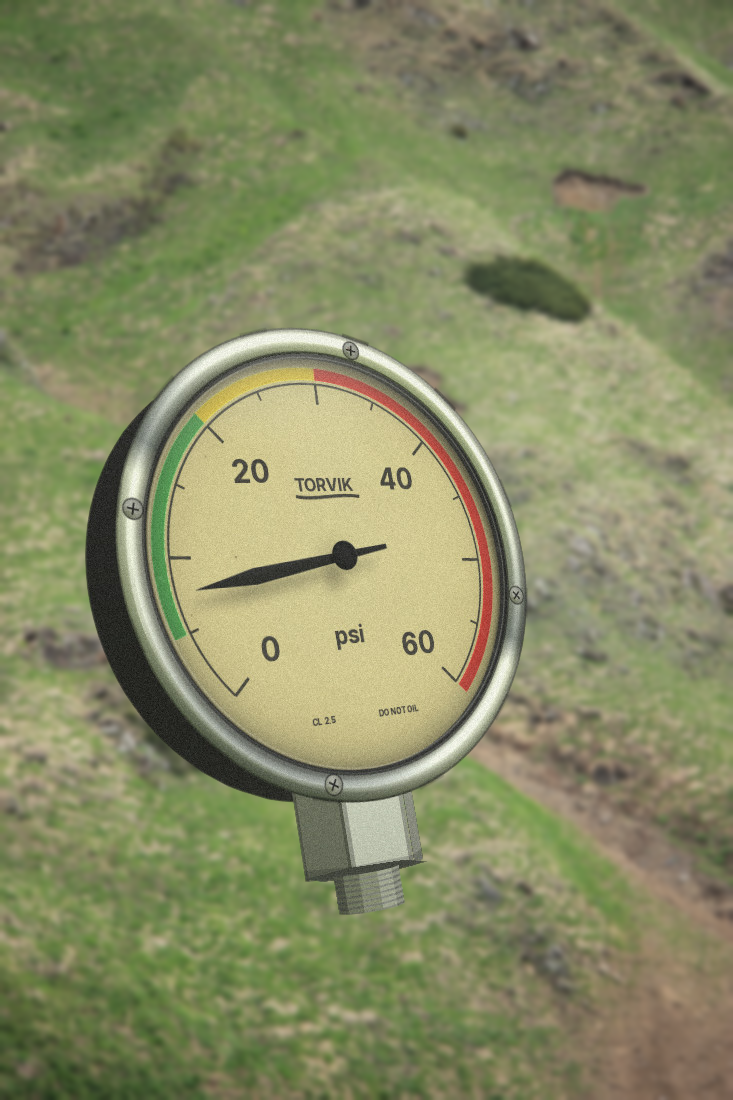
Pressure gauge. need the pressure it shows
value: 7.5 psi
